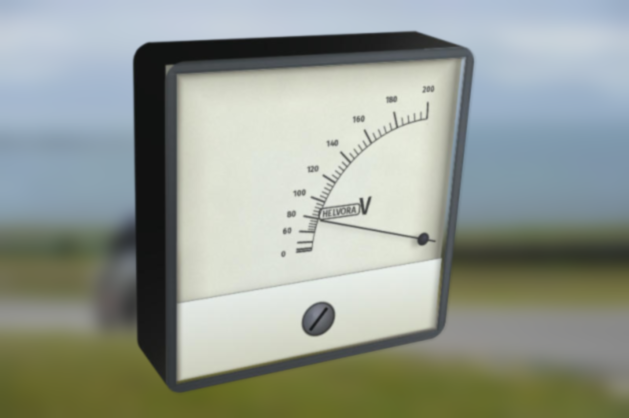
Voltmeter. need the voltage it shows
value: 80 V
